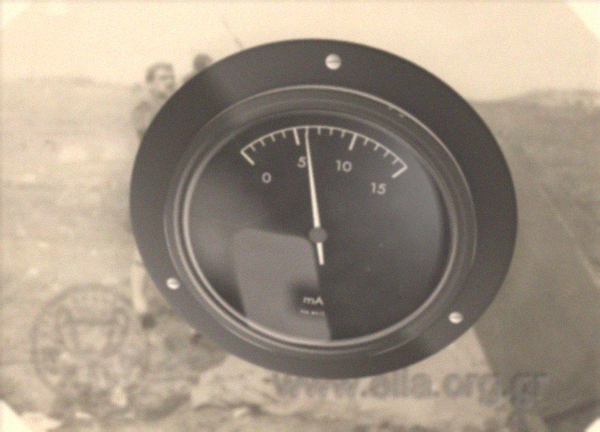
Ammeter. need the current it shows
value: 6 mA
